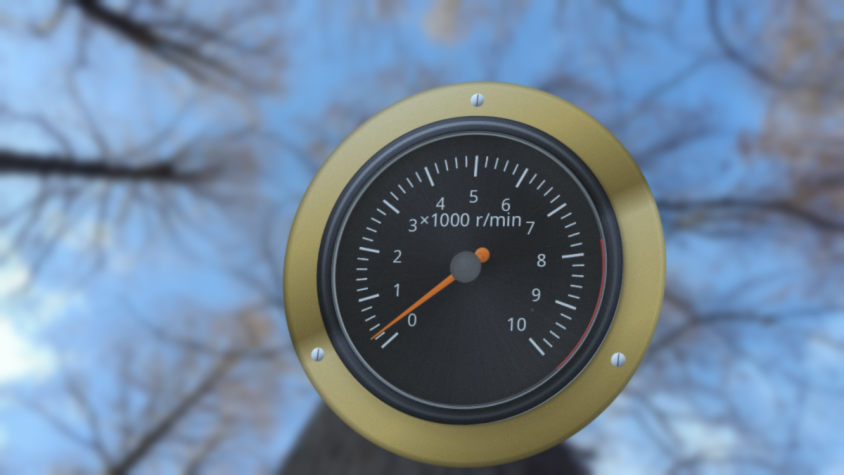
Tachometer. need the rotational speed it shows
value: 200 rpm
